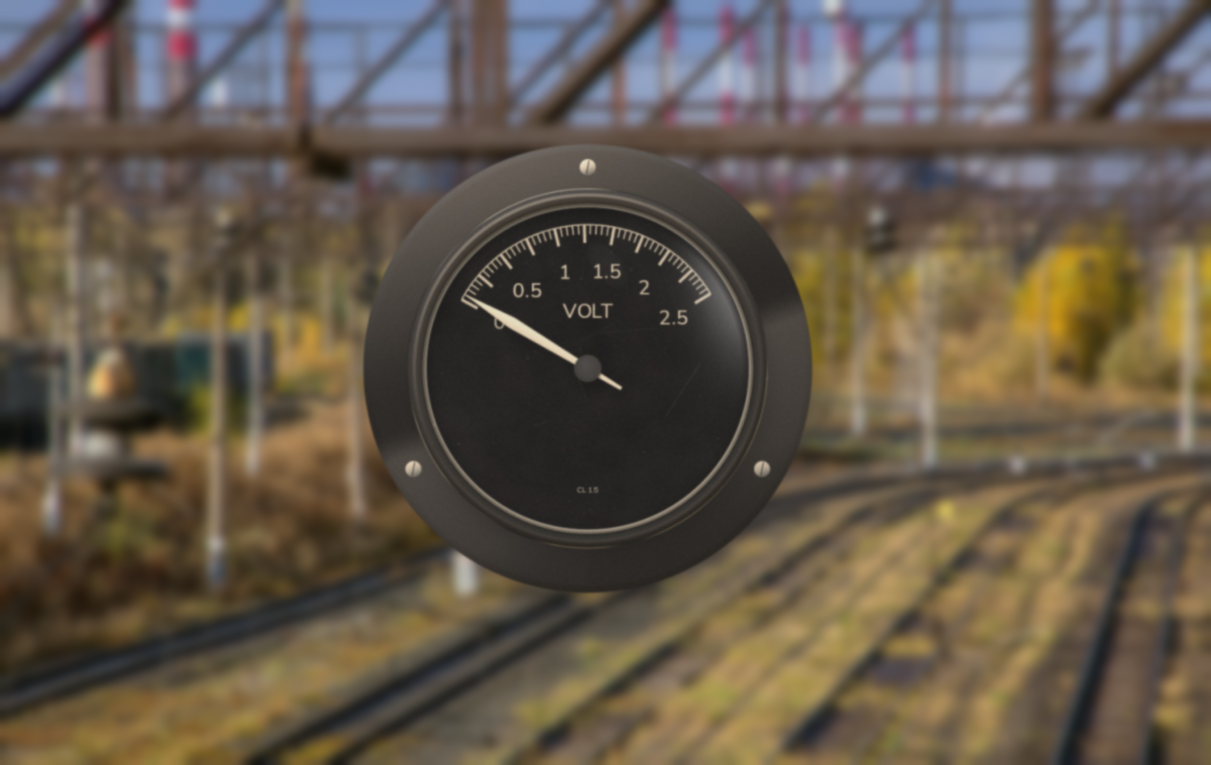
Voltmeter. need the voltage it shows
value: 0.05 V
